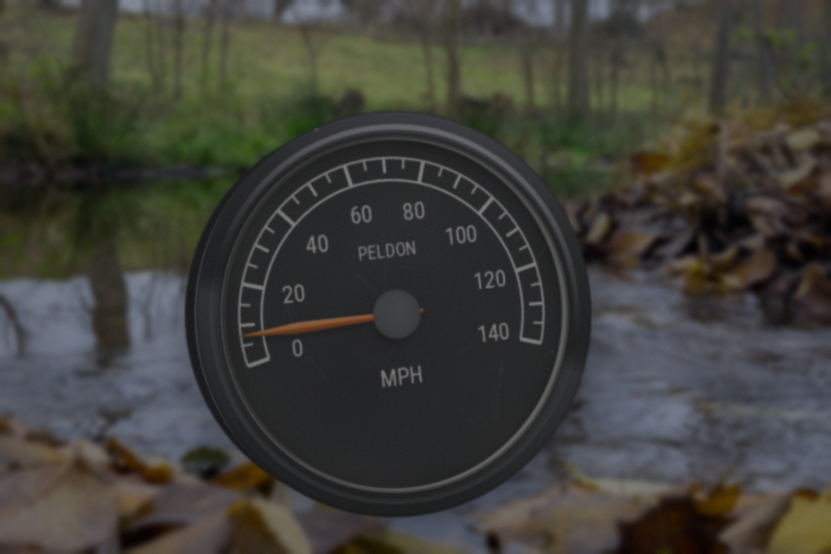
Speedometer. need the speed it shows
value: 7.5 mph
